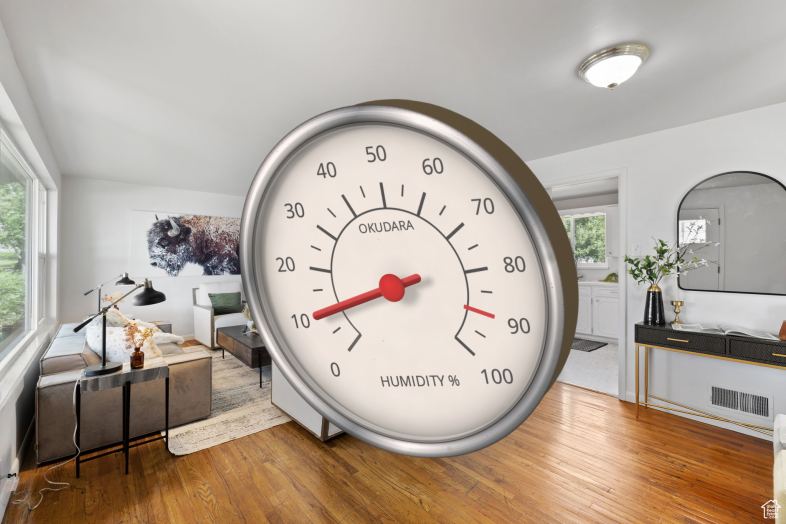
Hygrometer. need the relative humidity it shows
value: 10 %
